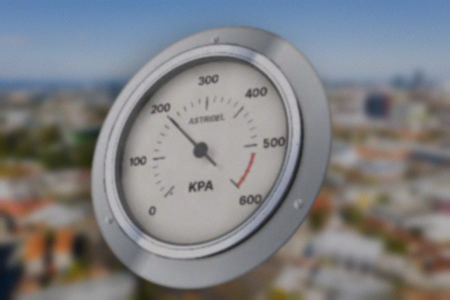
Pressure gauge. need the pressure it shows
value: 200 kPa
